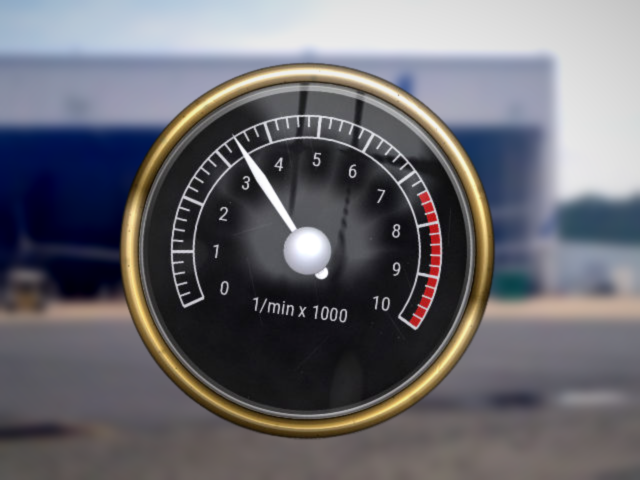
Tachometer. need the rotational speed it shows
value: 3400 rpm
